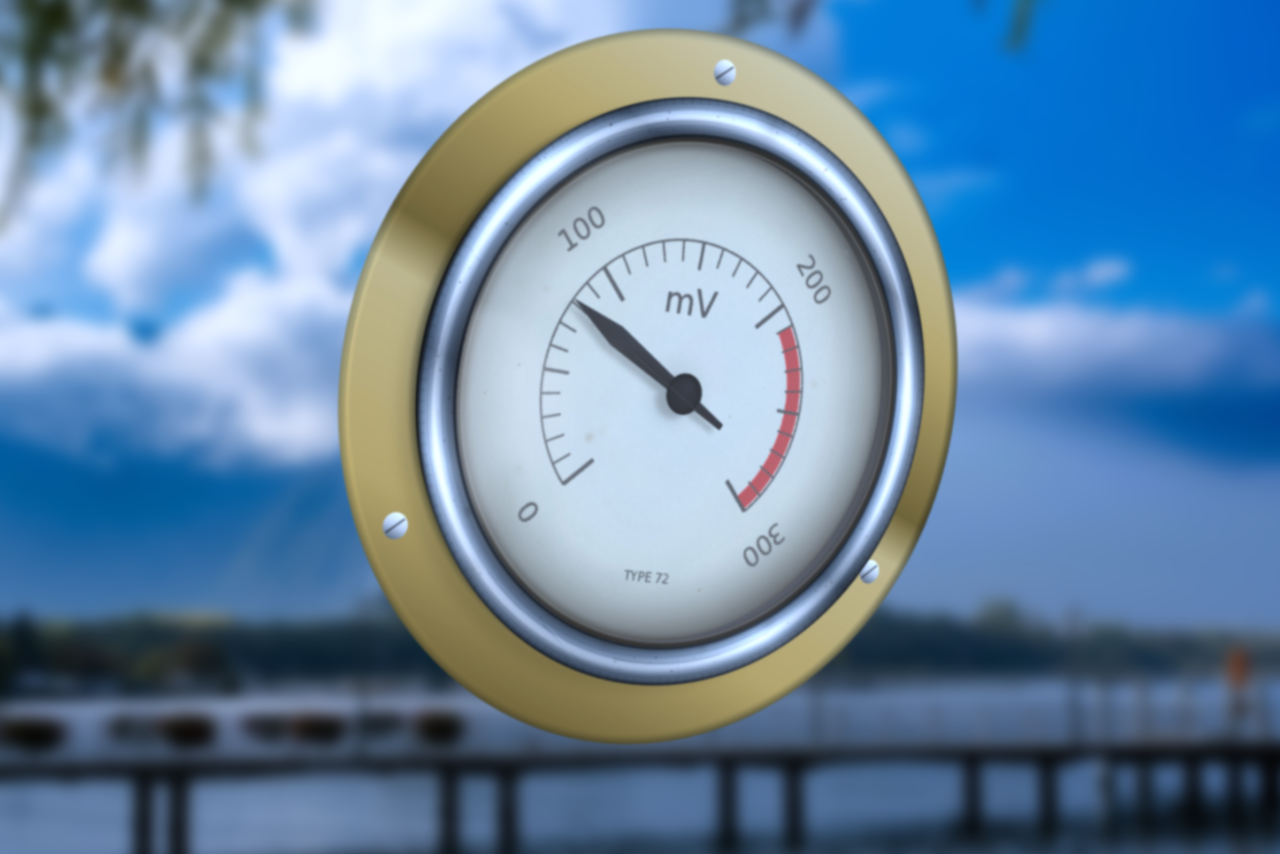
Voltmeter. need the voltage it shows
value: 80 mV
